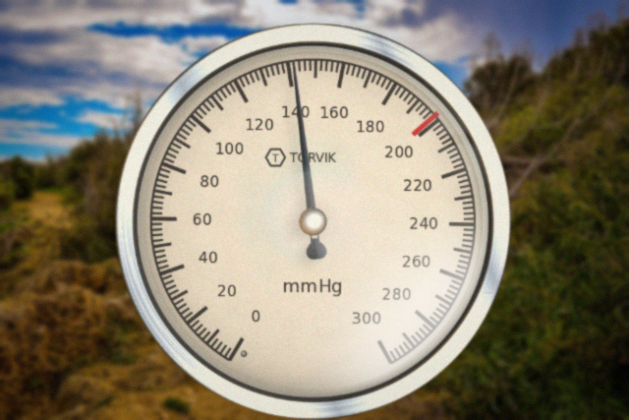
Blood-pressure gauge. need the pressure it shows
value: 142 mmHg
